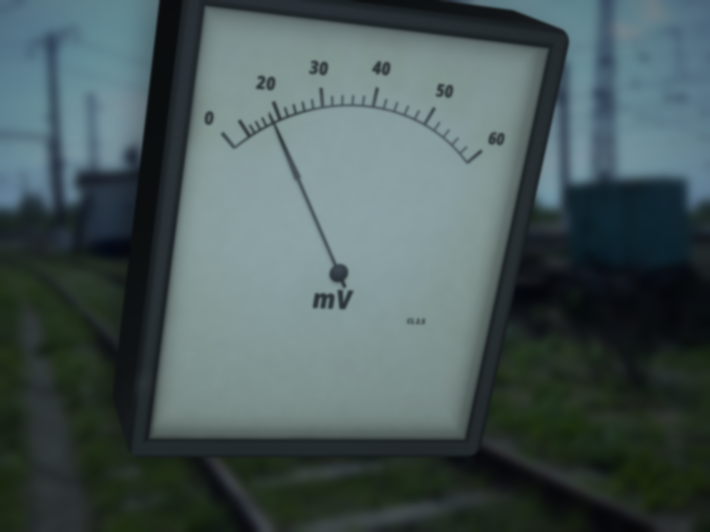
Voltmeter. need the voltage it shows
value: 18 mV
